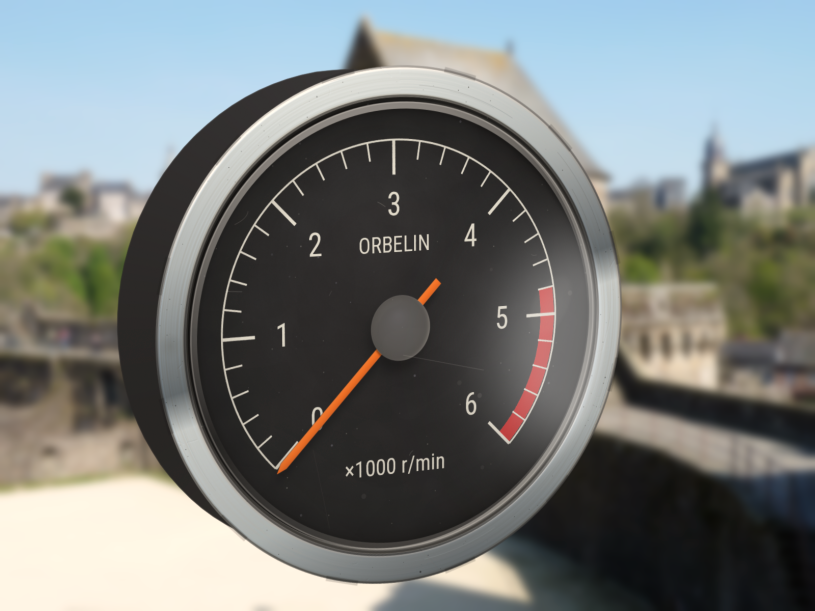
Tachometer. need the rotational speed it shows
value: 0 rpm
